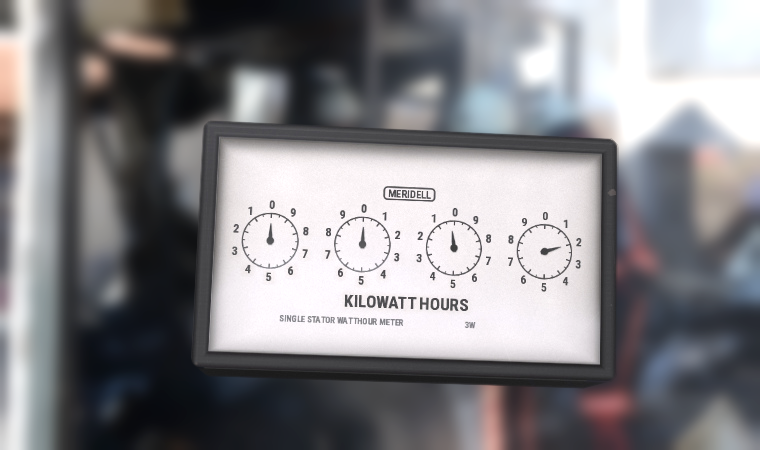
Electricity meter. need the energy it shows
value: 2 kWh
